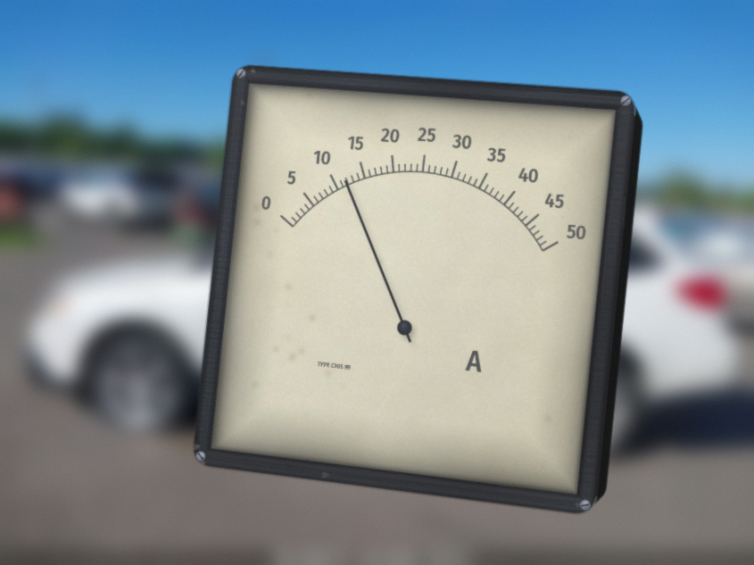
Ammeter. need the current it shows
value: 12 A
